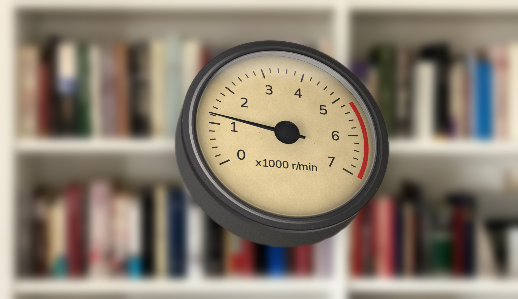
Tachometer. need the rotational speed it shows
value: 1200 rpm
